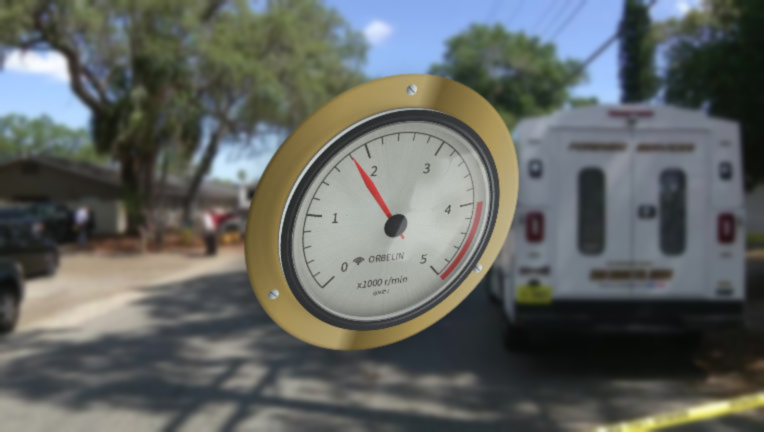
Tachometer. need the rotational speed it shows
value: 1800 rpm
